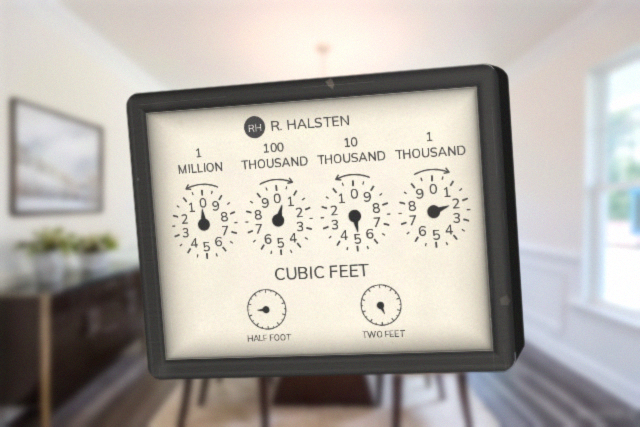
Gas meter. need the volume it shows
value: 5200 ft³
